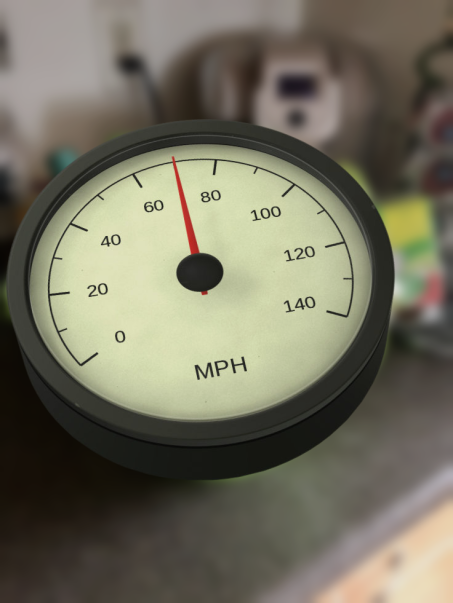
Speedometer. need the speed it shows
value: 70 mph
